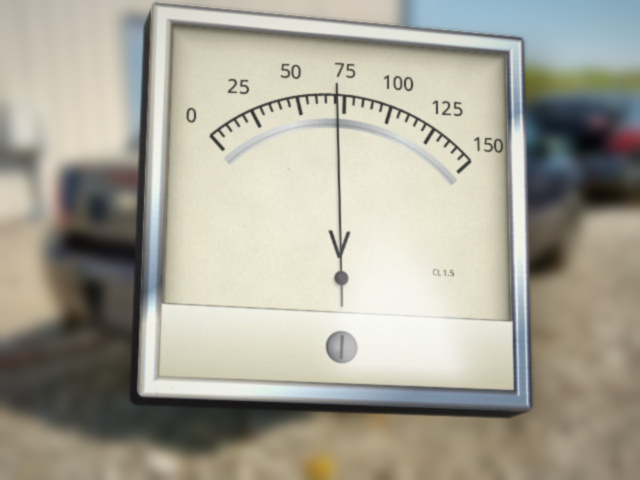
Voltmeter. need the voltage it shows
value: 70 V
